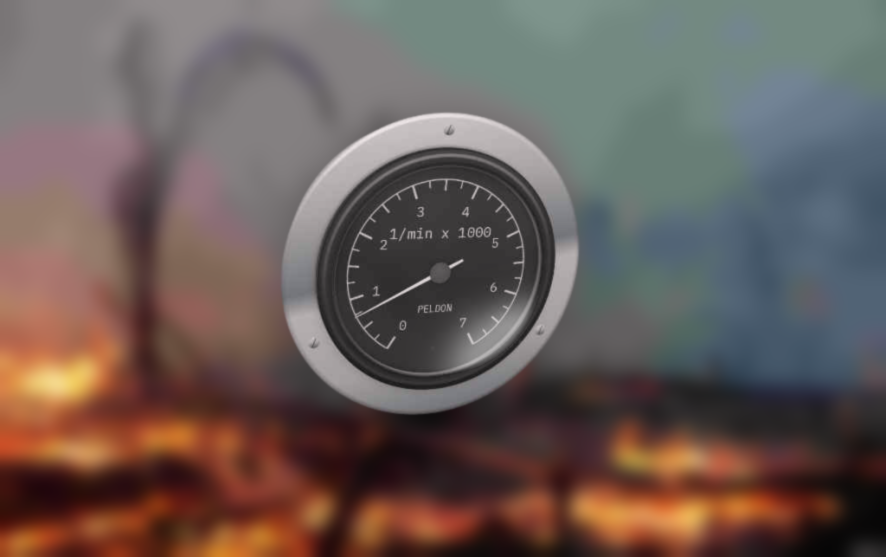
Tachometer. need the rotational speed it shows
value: 750 rpm
